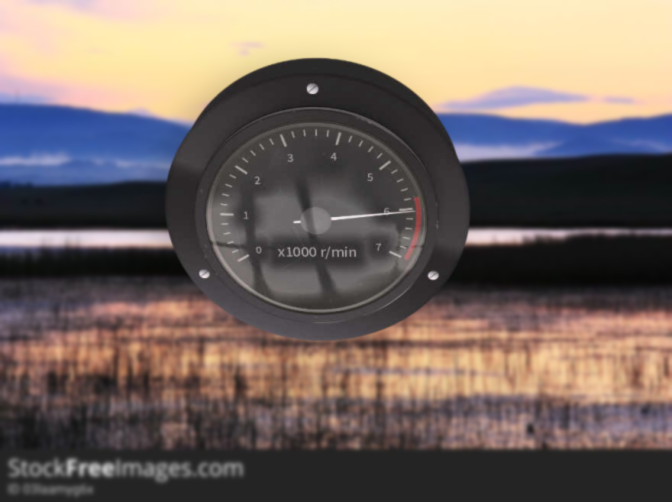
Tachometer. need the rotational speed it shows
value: 6000 rpm
